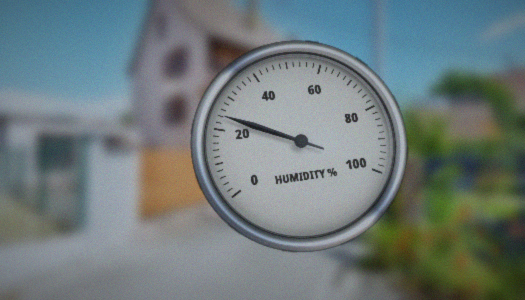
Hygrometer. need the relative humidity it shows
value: 24 %
